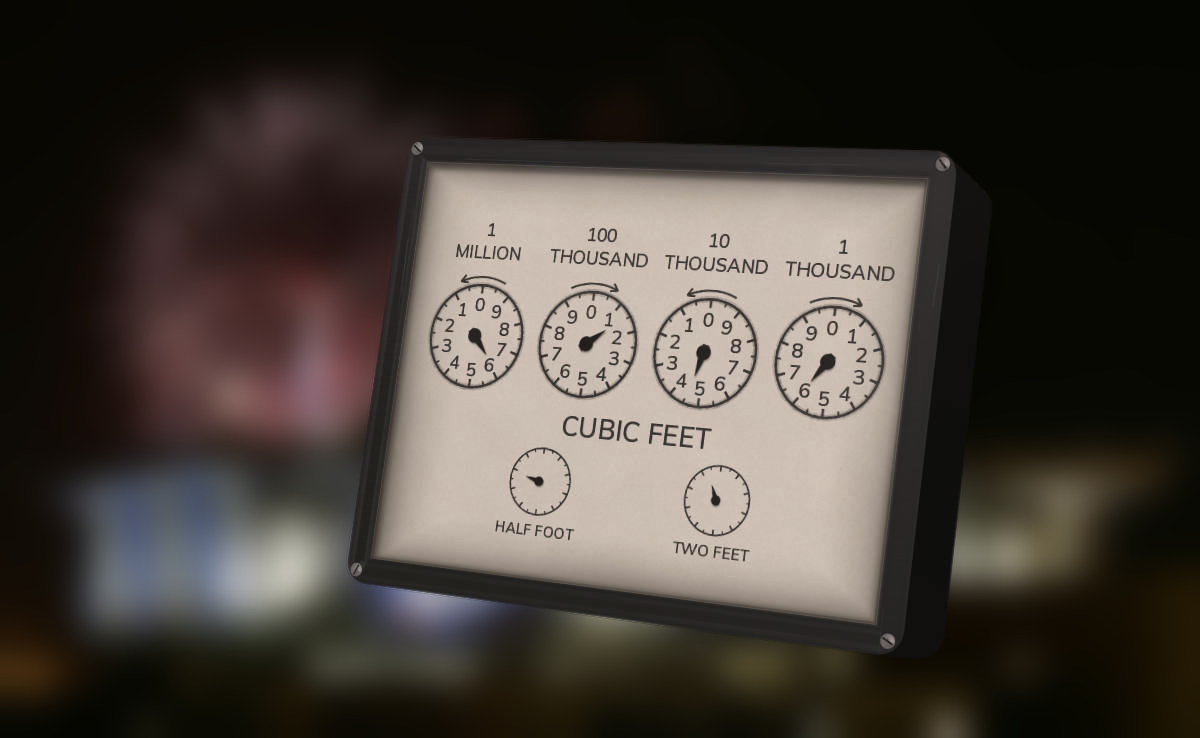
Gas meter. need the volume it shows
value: 614600 ft³
